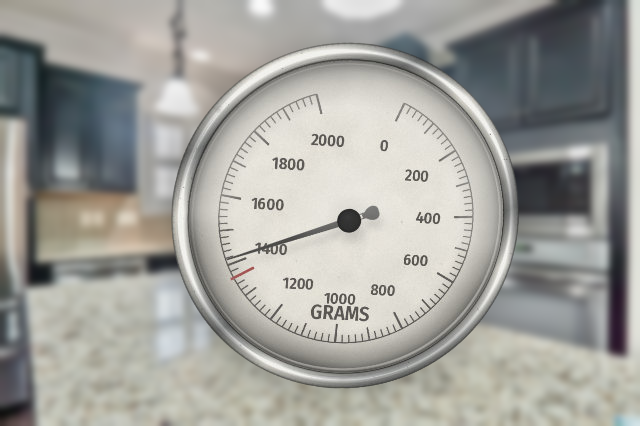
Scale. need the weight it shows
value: 1420 g
